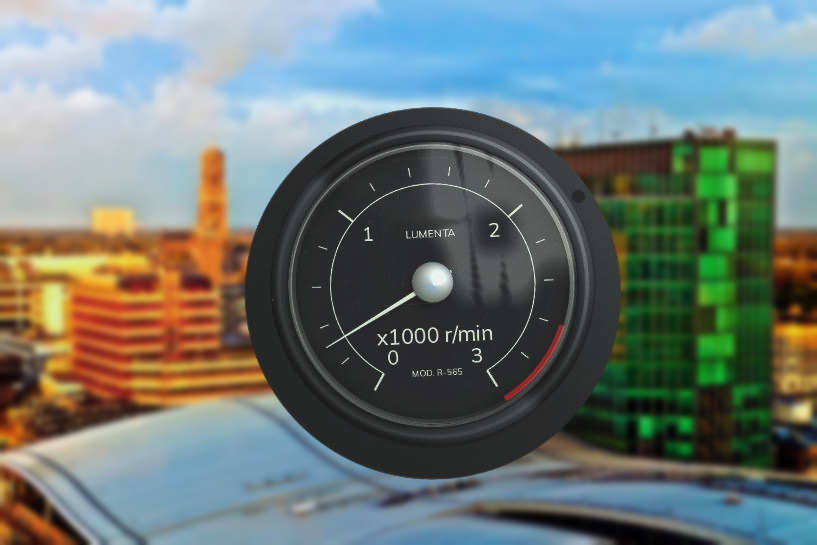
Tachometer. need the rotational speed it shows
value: 300 rpm
